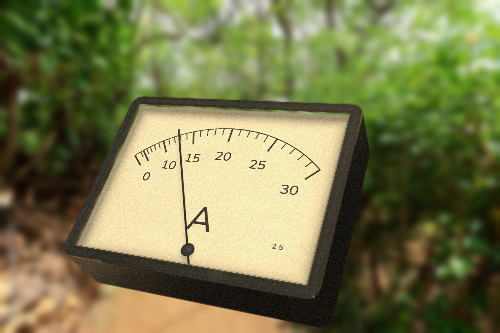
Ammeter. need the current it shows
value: 13 A
